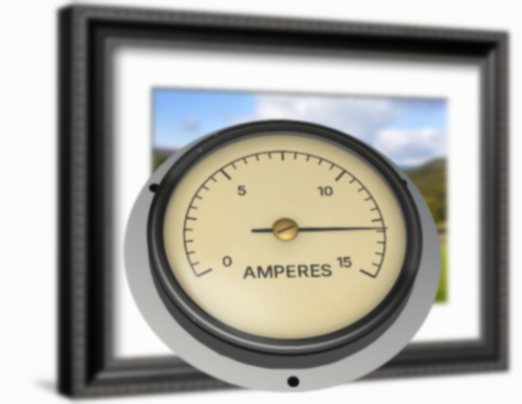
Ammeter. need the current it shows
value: 13 A
